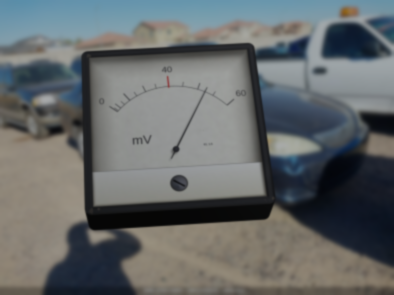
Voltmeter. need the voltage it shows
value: 52.5 mV
